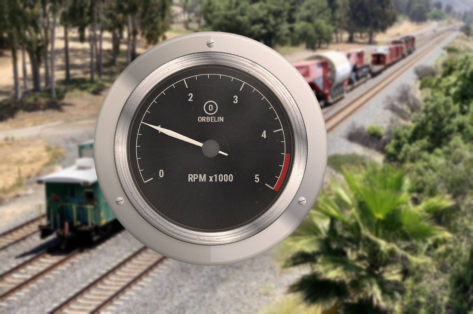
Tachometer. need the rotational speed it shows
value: 1000 rpm
